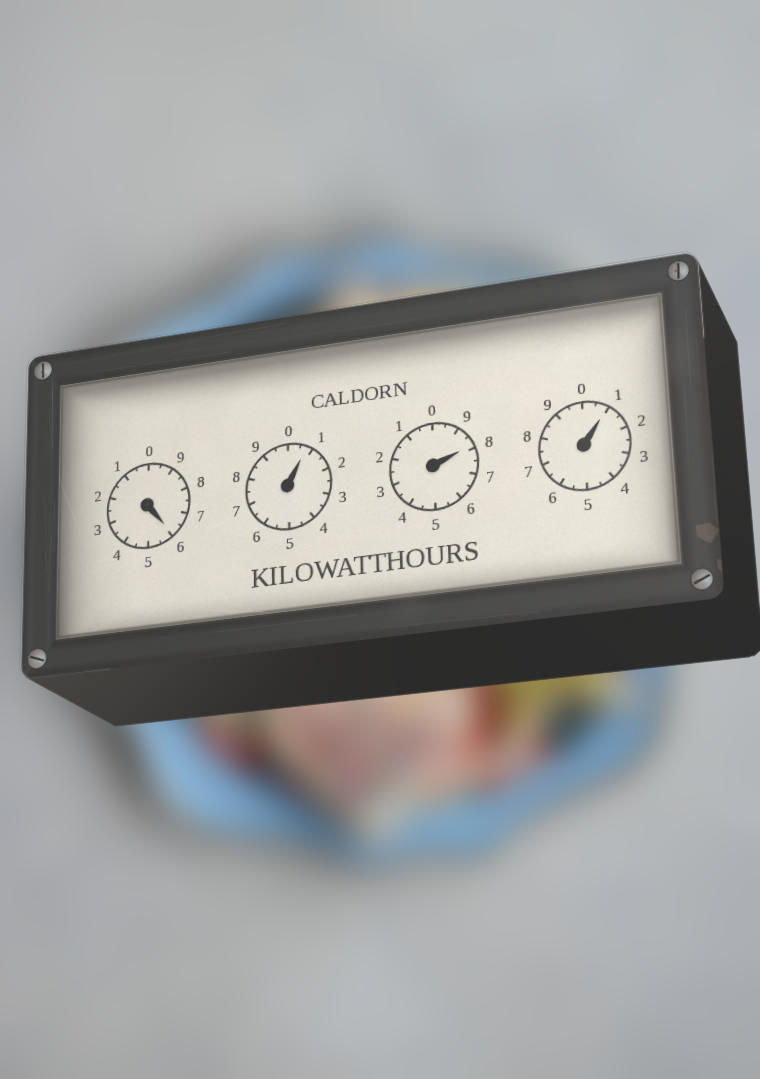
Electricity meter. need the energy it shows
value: 6081 kWh
